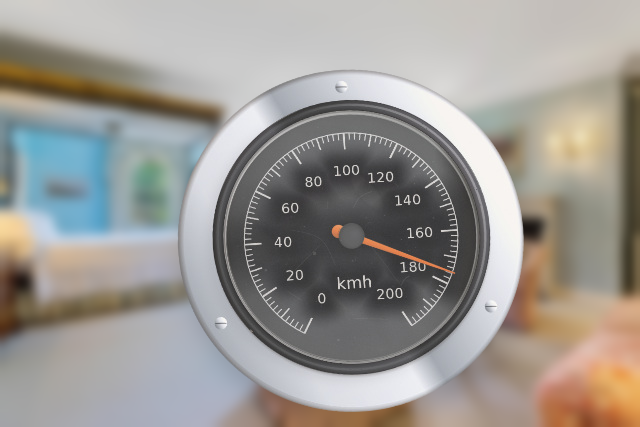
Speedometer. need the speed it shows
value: 176 km/h
